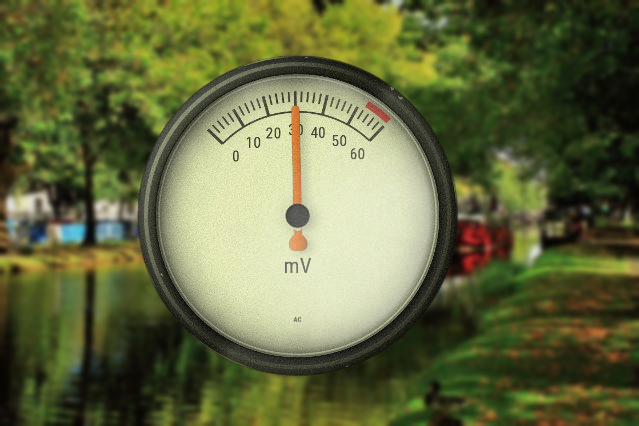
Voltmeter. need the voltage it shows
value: 30 mV
